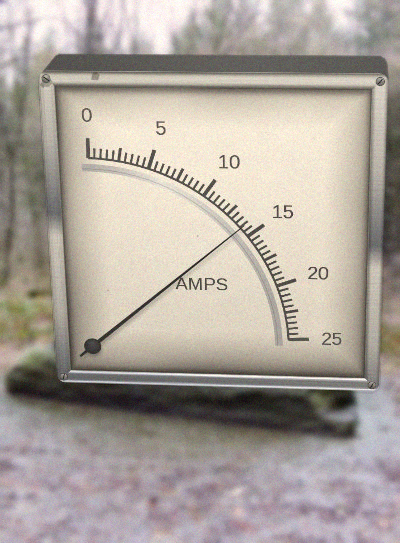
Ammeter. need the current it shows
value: 14 A
